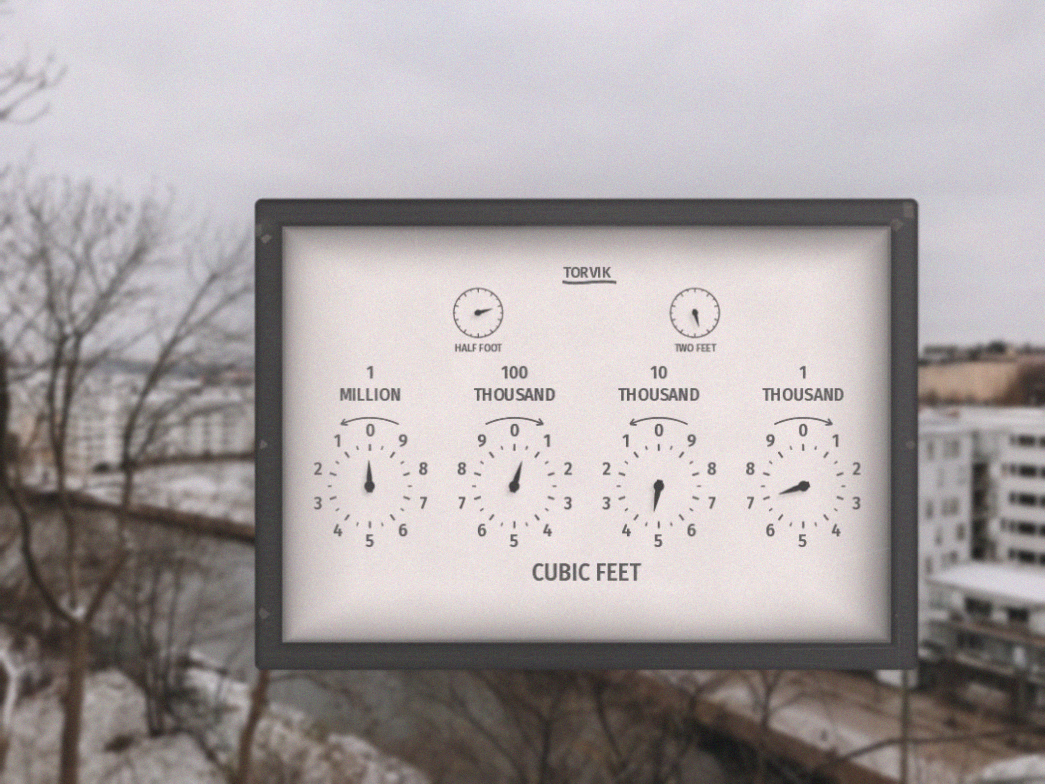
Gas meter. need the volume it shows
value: 4700 ft³
